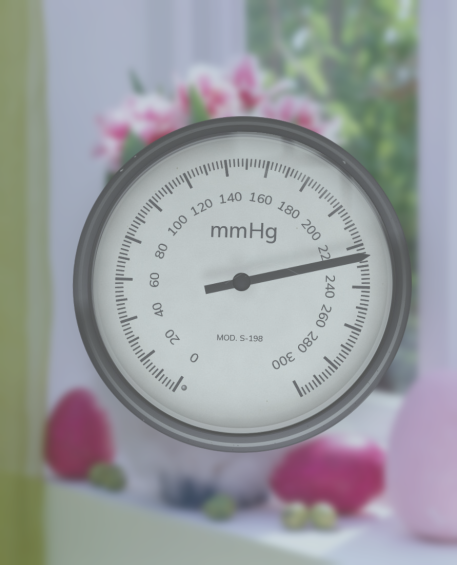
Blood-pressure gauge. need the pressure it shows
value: 226 mmHg
